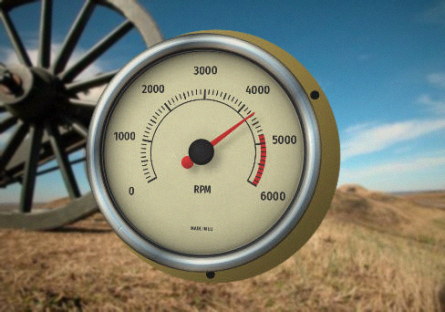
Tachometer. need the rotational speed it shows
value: 4300 rpm
